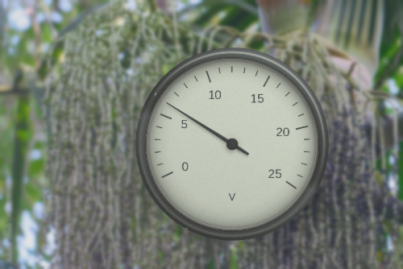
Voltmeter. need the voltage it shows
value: 6 V
